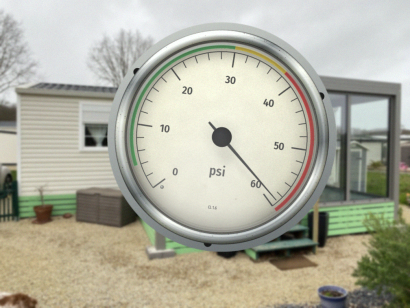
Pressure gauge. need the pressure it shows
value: 59 psi
